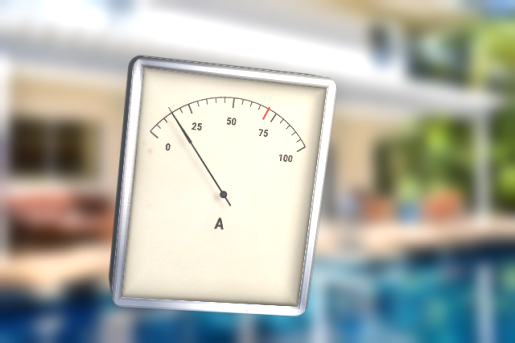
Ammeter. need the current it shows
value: 15 A
